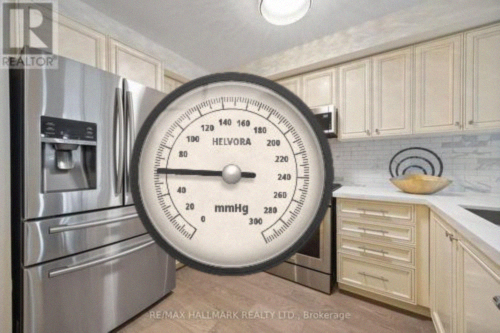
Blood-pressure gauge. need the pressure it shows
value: 60 mmHg
